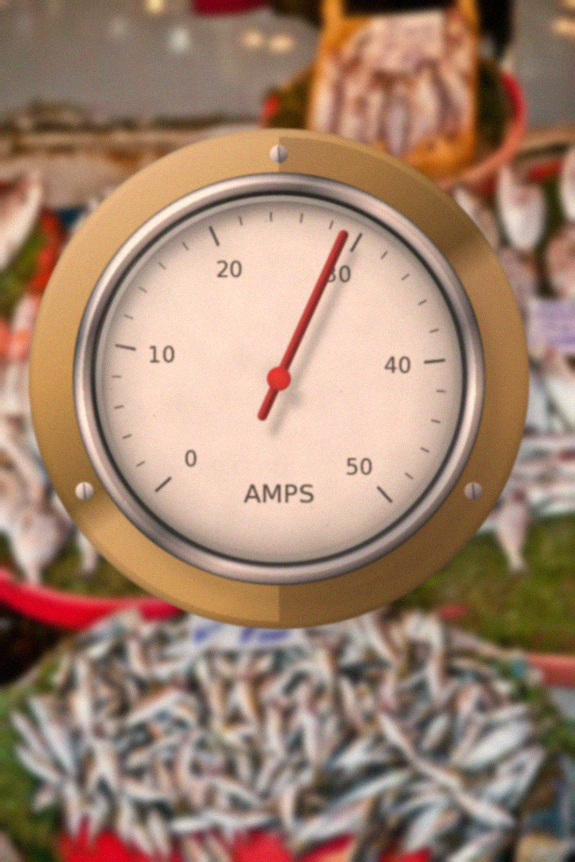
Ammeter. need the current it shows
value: 29 A
